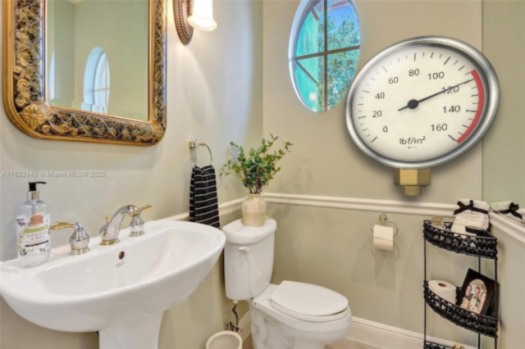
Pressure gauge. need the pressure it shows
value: 120 psi
